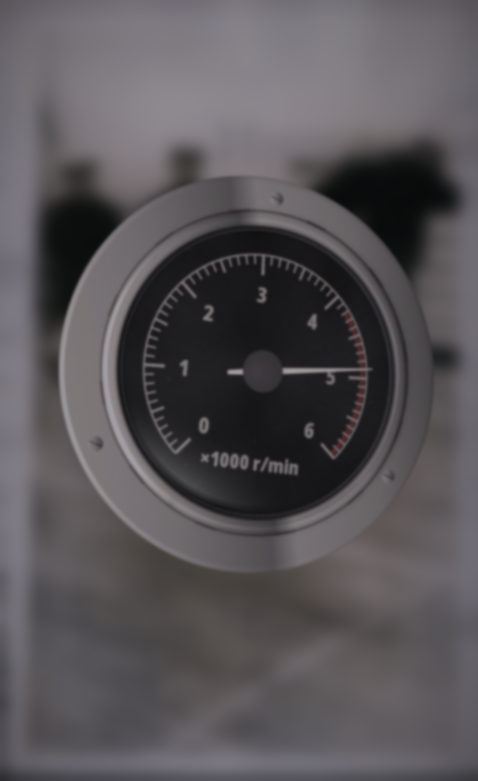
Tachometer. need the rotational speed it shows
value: 4900 rpm
